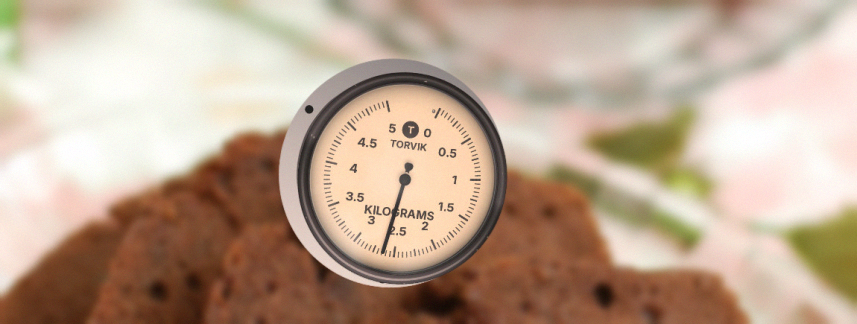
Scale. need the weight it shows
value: 2.65 kg
